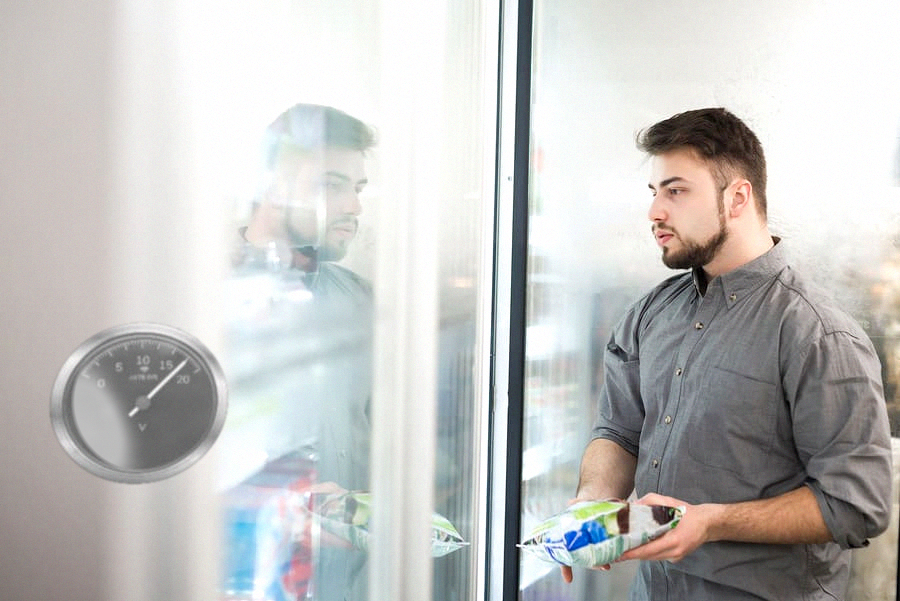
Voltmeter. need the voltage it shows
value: 17.5 V
